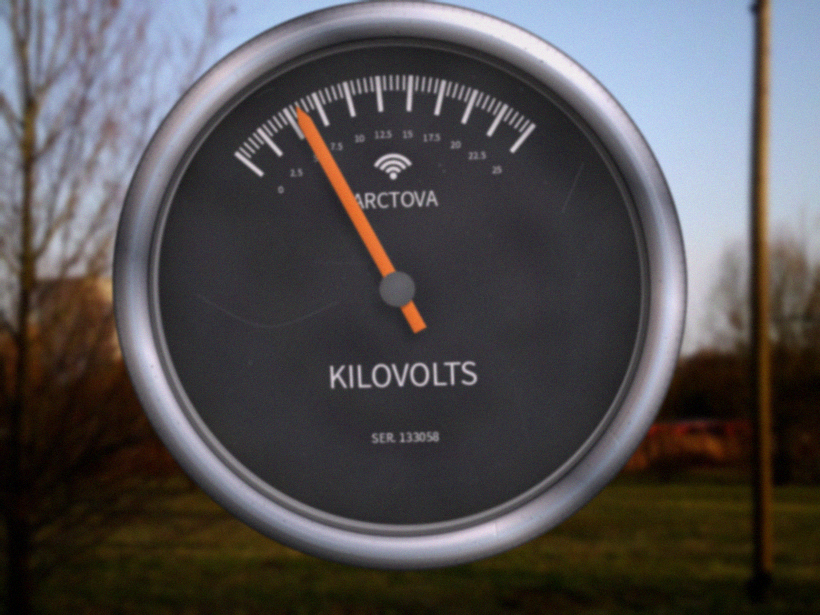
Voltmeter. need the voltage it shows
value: 6 kV
